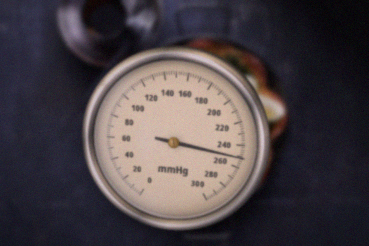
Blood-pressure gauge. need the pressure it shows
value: 250 mmHg
